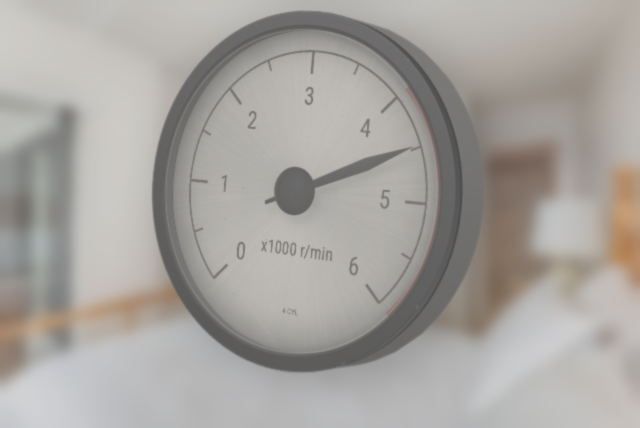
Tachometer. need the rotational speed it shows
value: 4500 rpm
